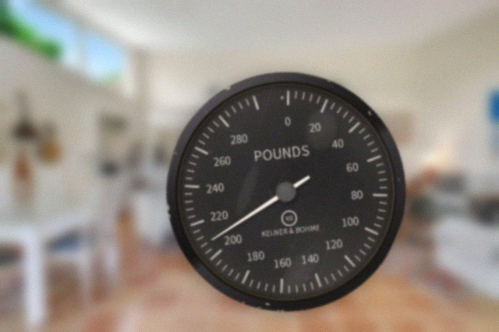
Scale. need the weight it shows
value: 208 lb
